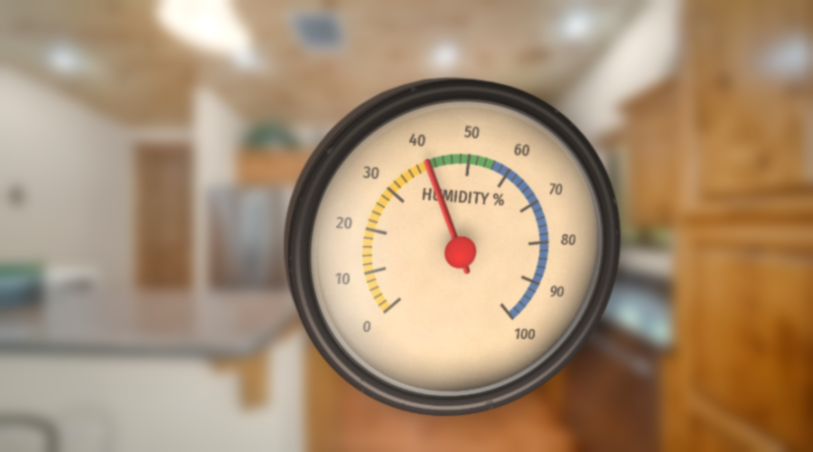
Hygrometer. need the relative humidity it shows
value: 40 %
